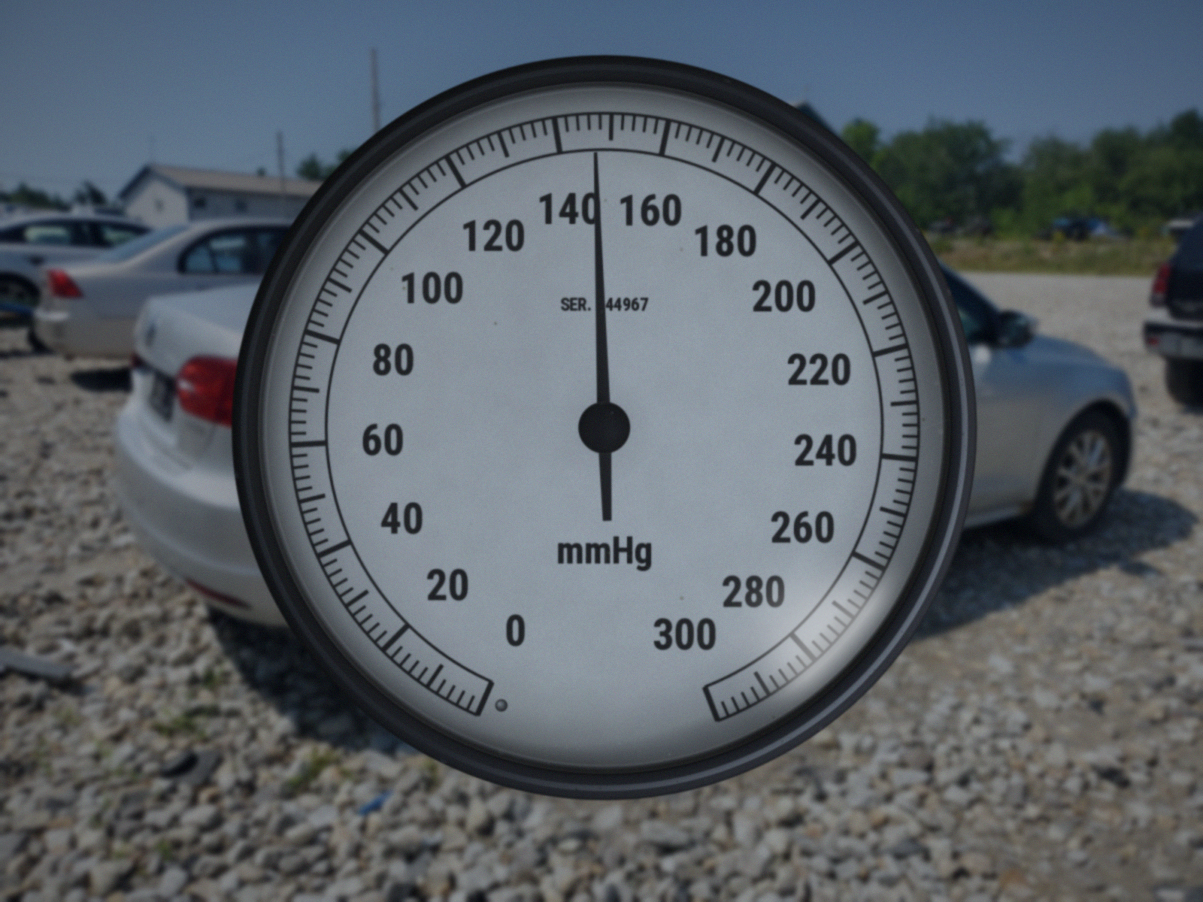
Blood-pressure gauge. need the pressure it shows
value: 147 mmHg
